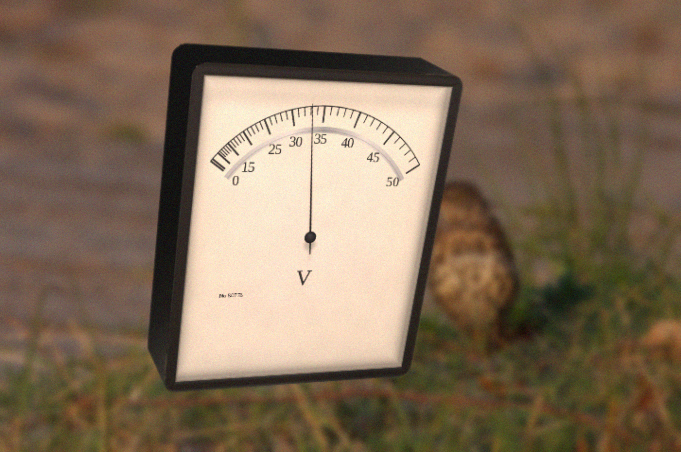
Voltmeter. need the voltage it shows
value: 33 V
